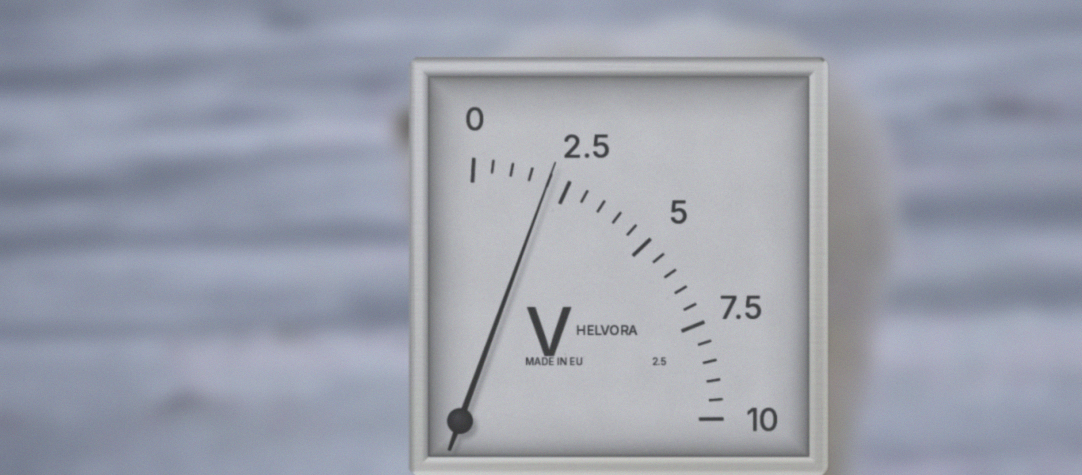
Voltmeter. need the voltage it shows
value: 2 V
